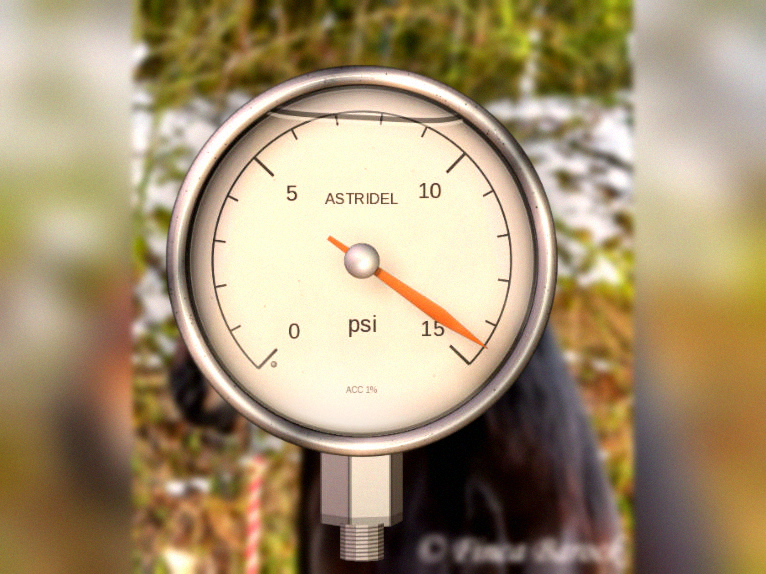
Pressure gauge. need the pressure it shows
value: 14.5 psi
